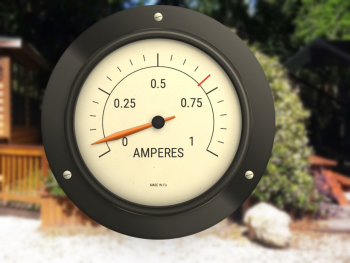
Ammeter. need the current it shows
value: 0.05 A
